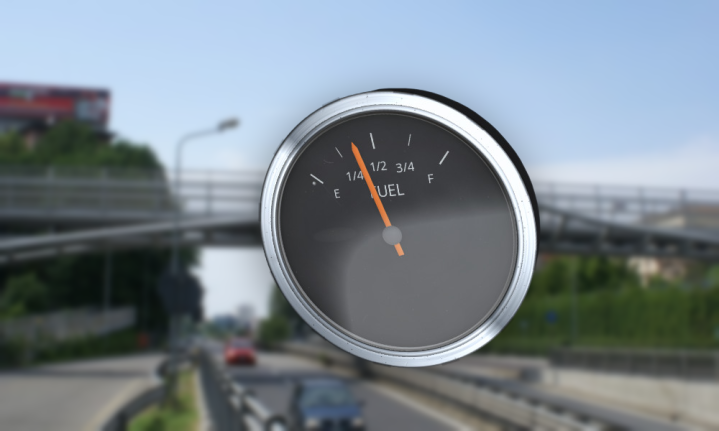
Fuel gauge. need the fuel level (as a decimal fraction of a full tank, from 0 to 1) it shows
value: 0.375
